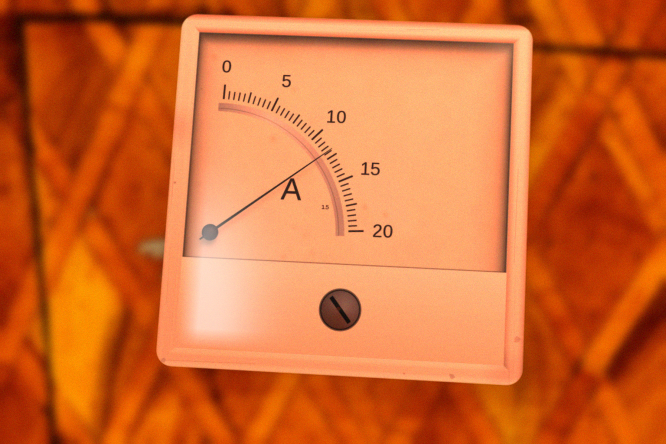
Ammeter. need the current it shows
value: 12 A
